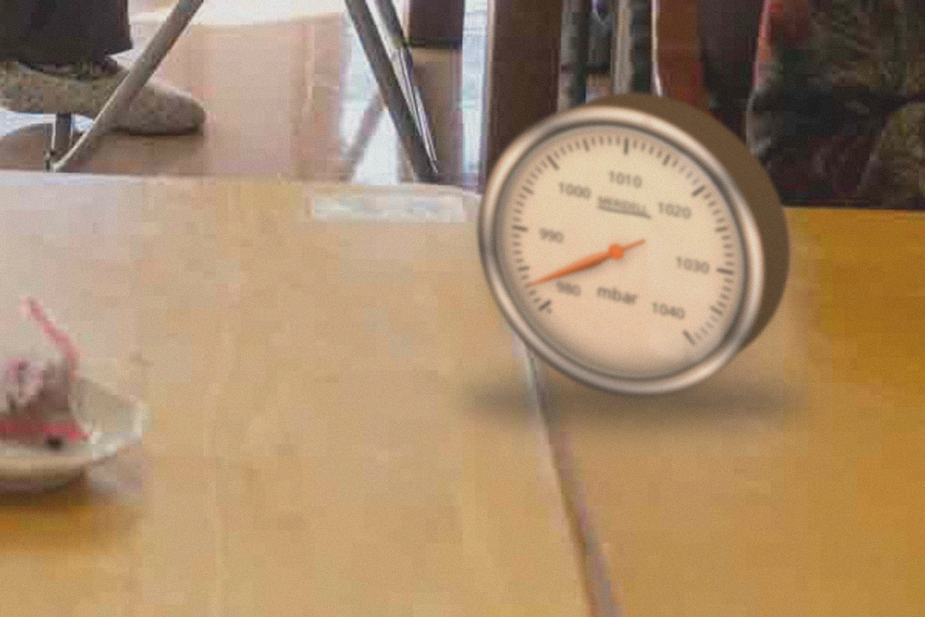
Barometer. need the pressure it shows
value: 983 mbar
